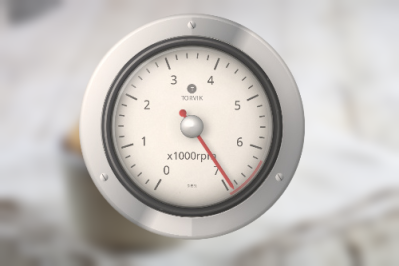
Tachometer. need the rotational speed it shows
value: 6900 rpm
